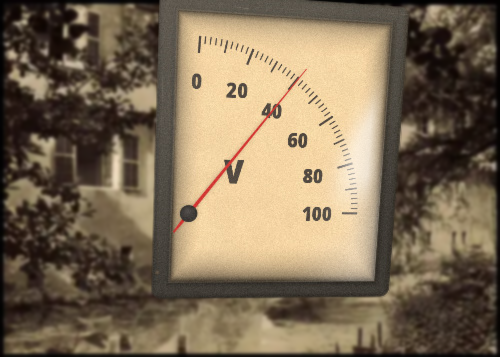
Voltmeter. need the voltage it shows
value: 40 V
